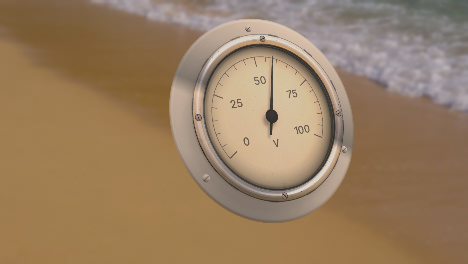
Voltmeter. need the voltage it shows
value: 57.5 V
